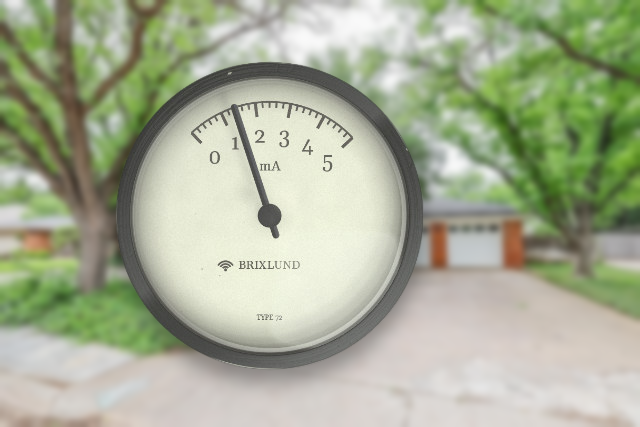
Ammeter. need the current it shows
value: 1.4 mA
